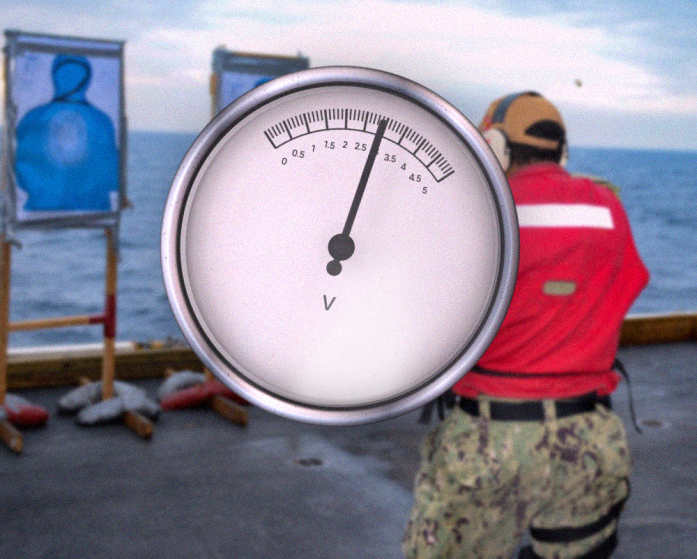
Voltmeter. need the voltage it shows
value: 2.9 V
